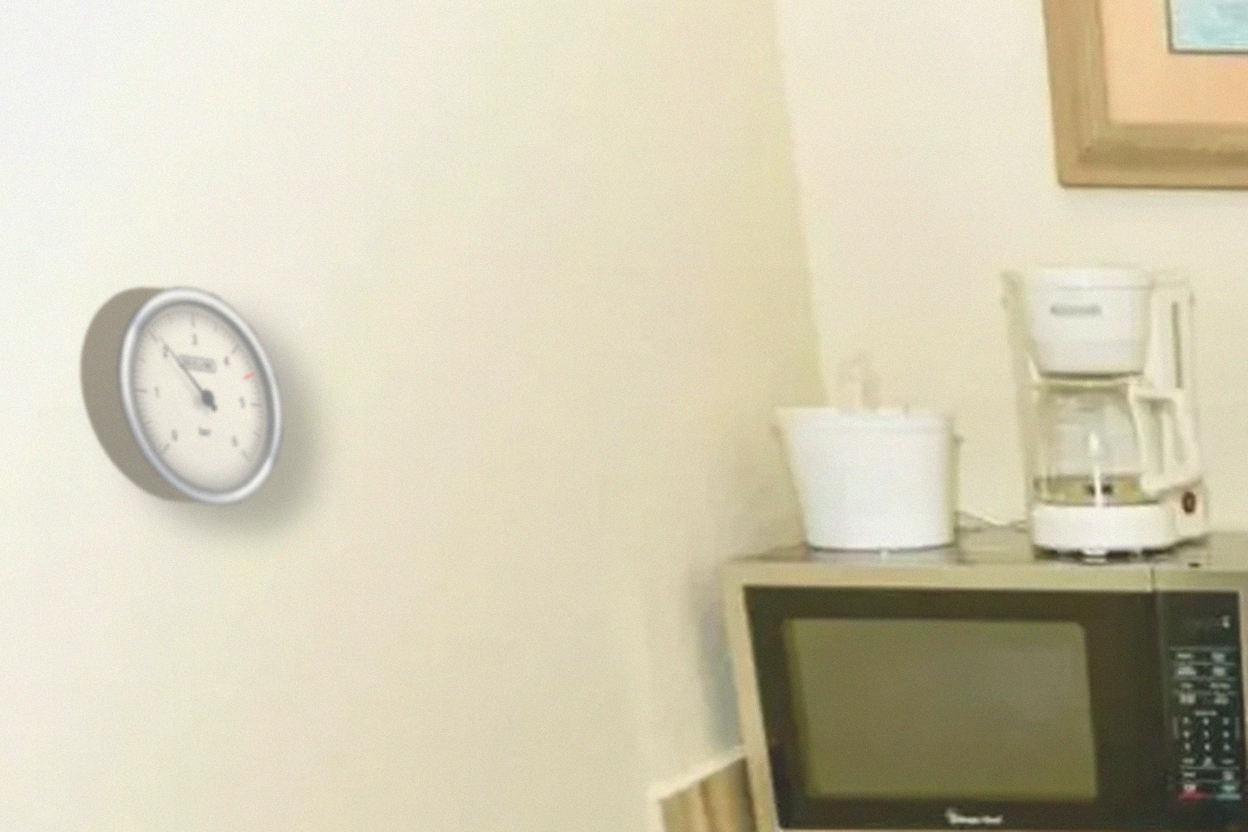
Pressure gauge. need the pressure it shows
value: 2 bar
